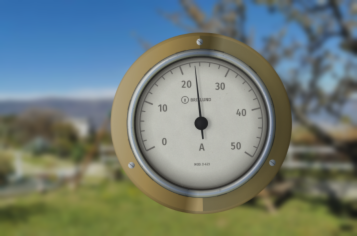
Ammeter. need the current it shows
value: 23 A
